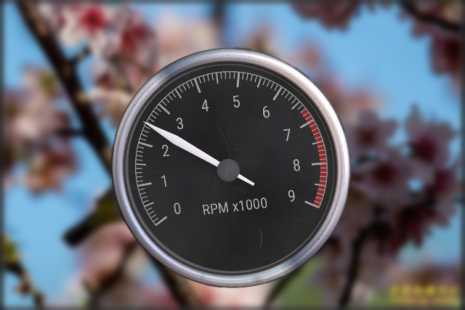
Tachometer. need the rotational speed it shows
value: 2500 rpm
